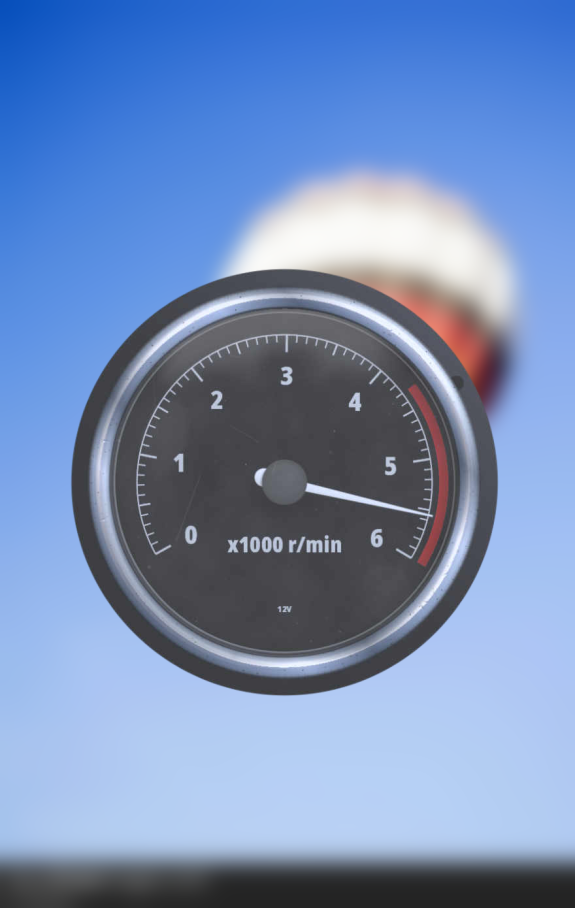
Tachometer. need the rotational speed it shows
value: 5550 rpm
